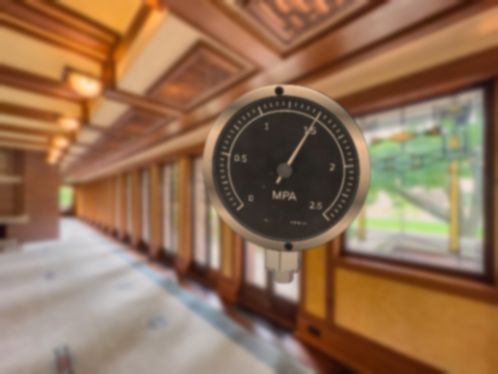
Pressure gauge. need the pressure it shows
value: 1.5 MPa
